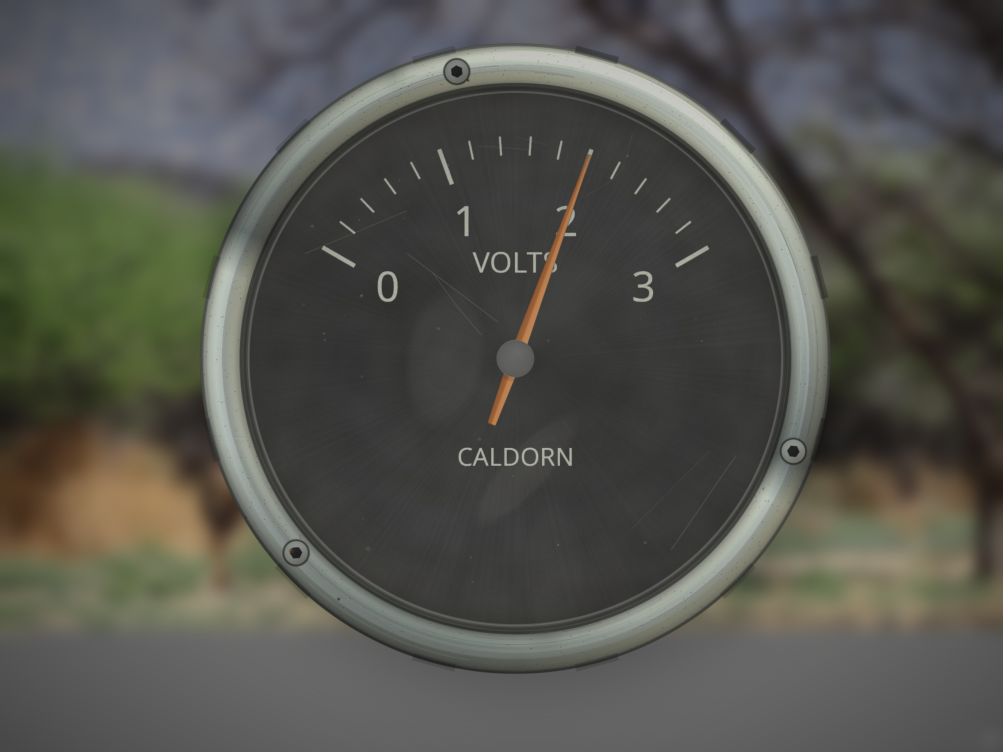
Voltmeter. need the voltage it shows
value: 2 V
